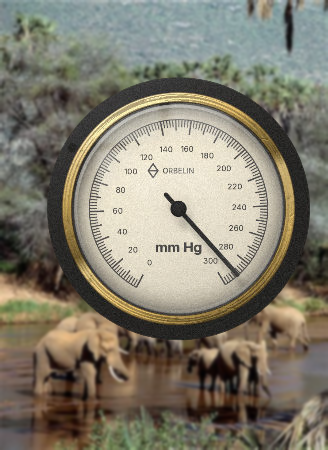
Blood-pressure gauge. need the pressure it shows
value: 290 mmHg
